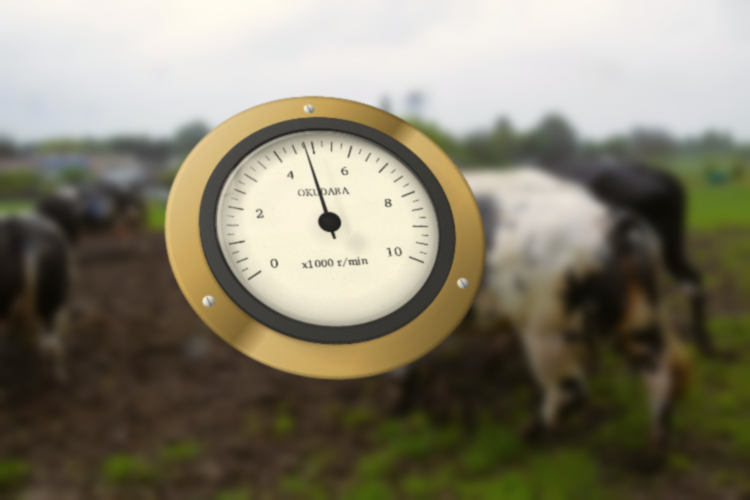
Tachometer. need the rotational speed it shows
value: 4750 rpm
